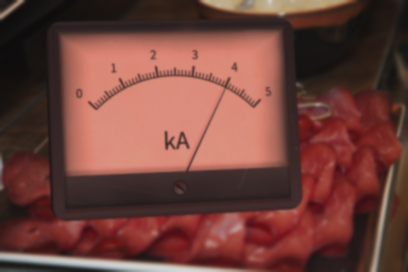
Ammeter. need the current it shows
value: 4 kA
